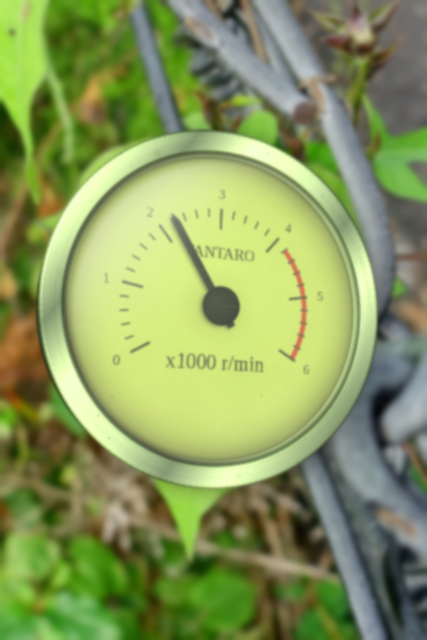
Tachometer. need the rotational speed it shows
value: 2200 rpm
